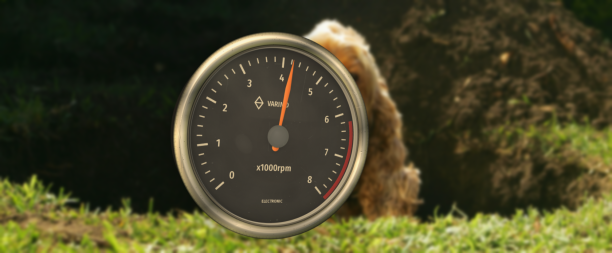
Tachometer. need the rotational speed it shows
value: 4200 rpm
